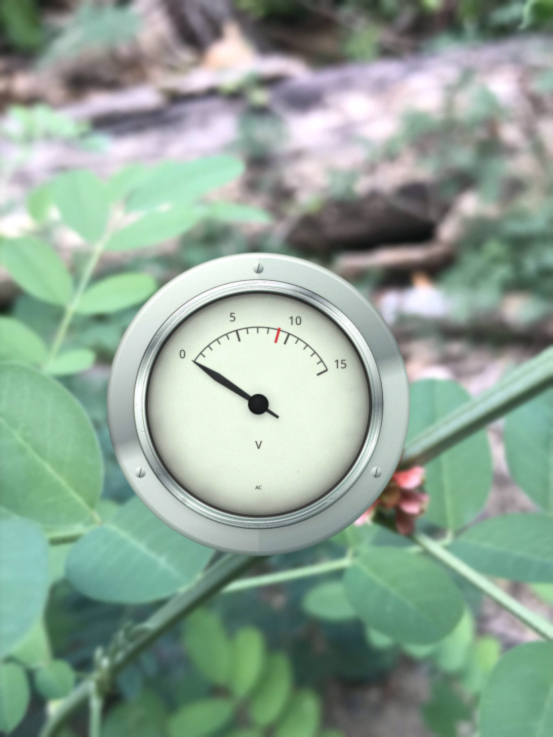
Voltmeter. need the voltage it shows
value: 0 V
